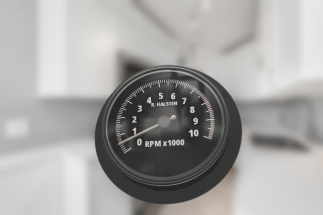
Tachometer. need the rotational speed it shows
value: 500 rpm
